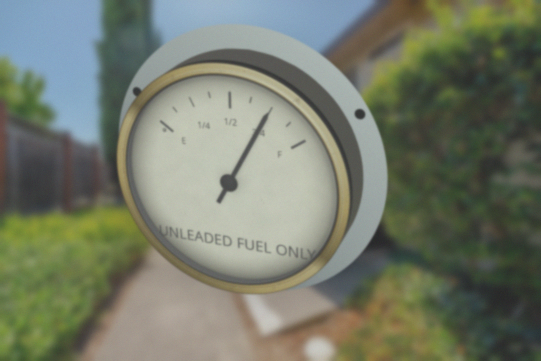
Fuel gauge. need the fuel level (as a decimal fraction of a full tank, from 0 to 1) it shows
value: 0.75
